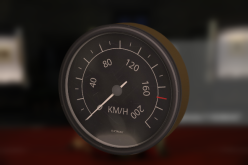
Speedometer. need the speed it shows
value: 0 km/h
